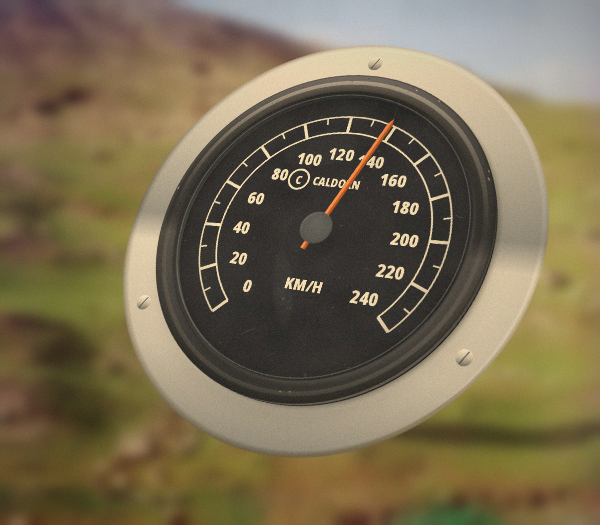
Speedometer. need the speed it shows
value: 140 km/h
